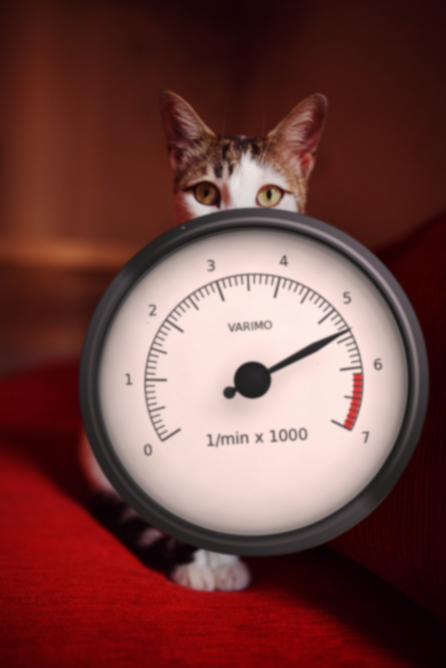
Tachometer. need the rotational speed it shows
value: 5400 rpm
